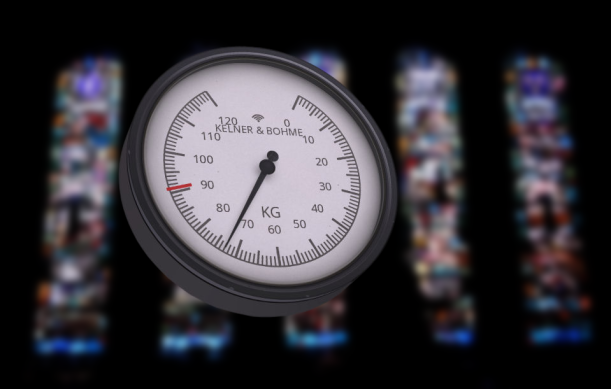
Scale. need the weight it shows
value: 73 kg
